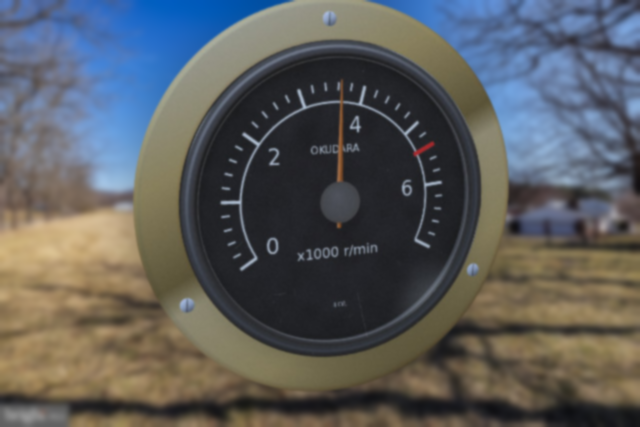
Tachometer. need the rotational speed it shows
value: 3600 rpm
